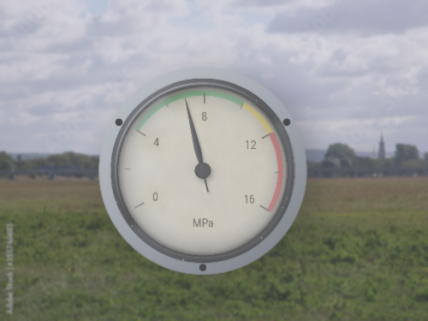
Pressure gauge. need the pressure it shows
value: 7 MPa
